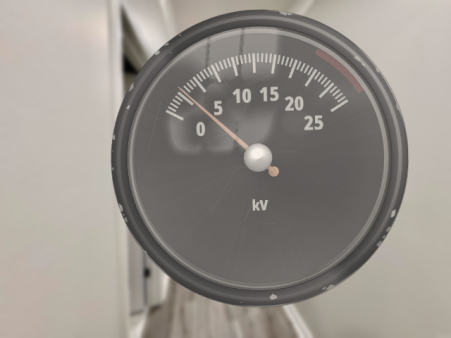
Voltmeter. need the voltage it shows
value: 3 kV
